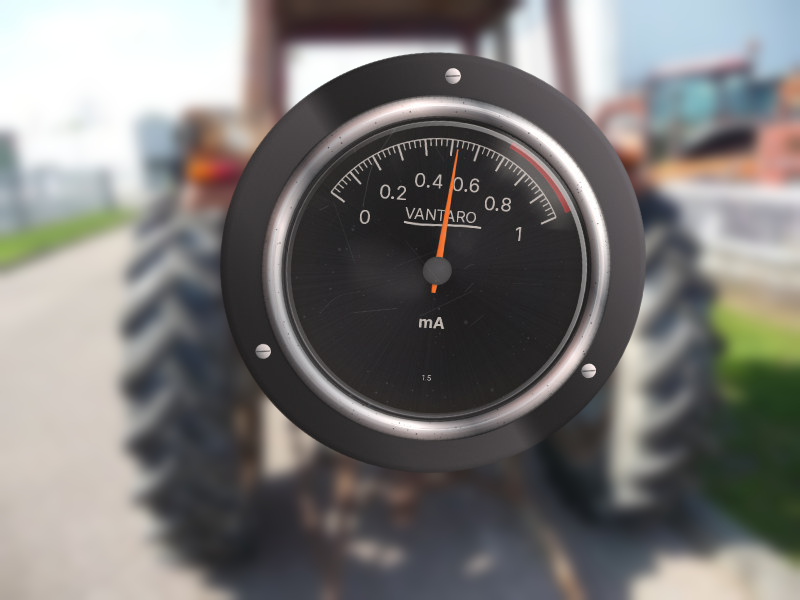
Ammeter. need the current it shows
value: 0.52 mA
